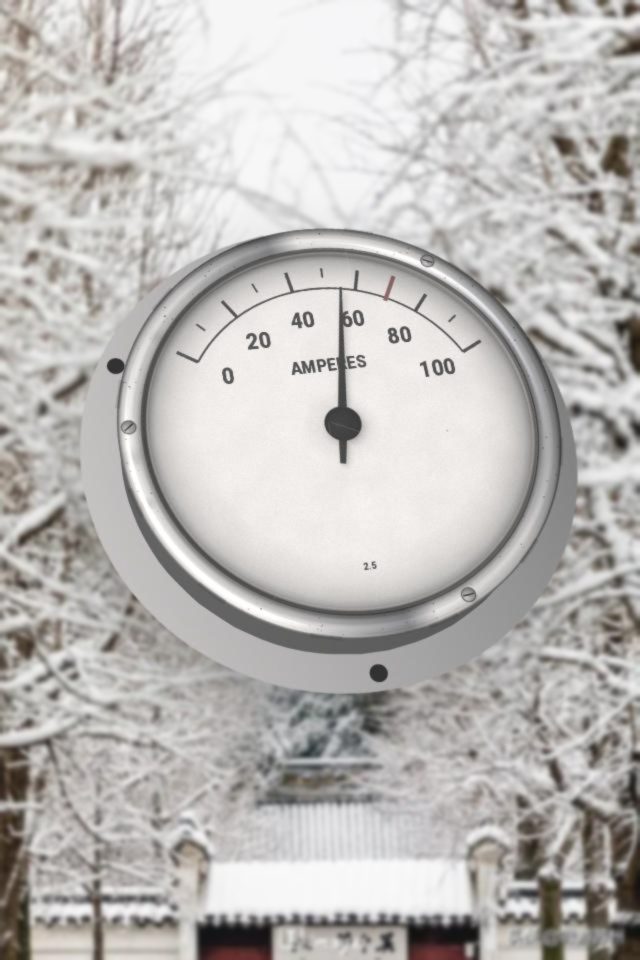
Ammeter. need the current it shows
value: 55 A
